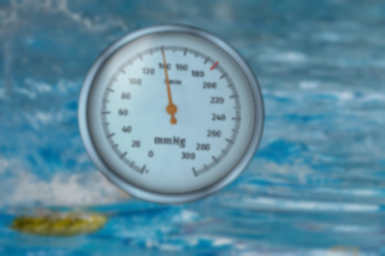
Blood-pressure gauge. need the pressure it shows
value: 140 mmHg
